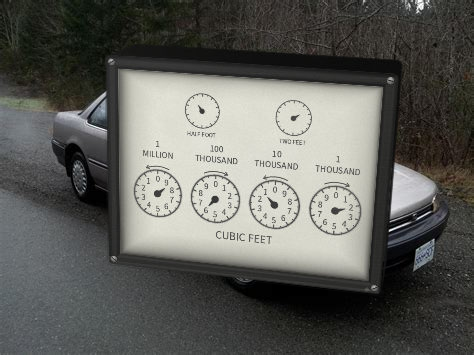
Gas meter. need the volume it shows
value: 861200 ft³
